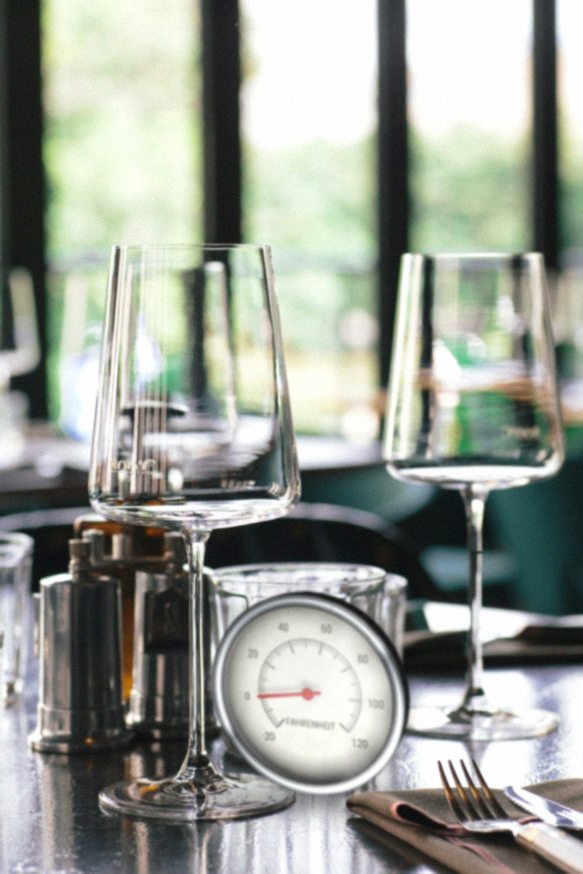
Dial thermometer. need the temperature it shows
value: 0 °F
